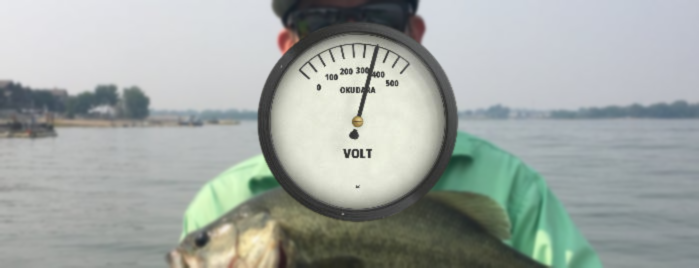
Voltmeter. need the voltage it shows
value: 350 V
